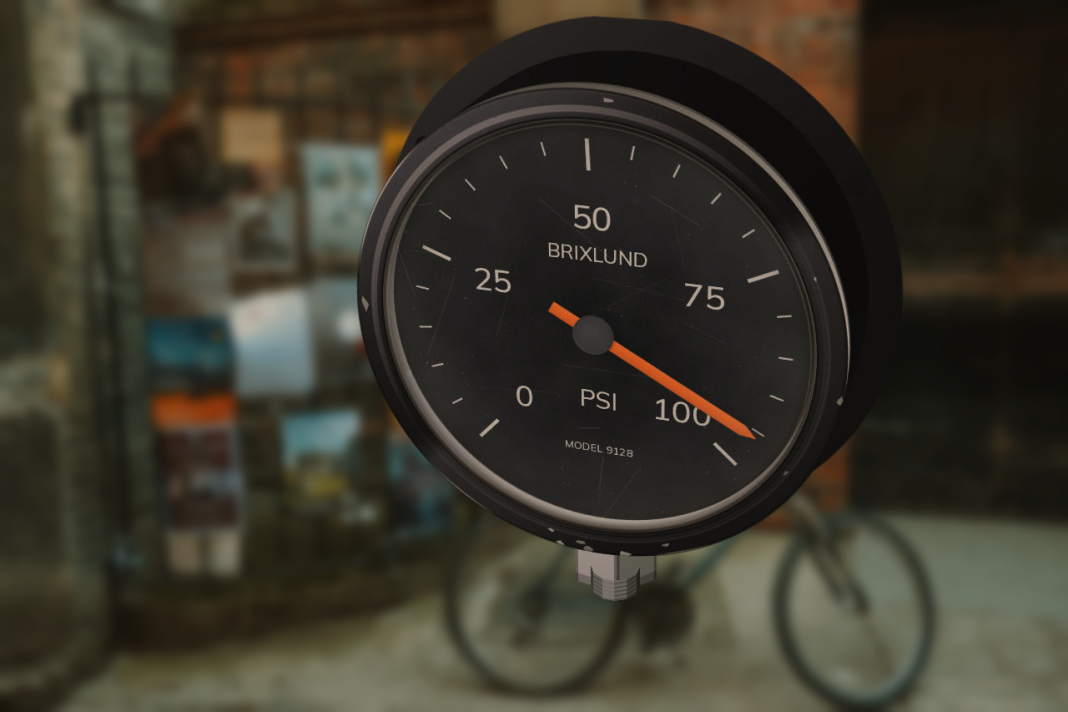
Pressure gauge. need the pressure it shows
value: 95 psi
